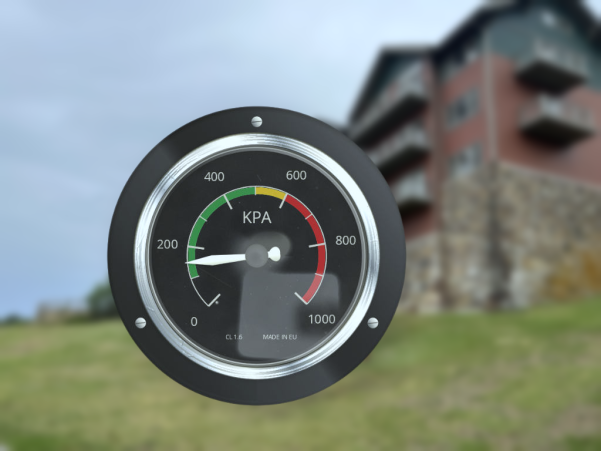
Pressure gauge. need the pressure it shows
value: 150 kPa
